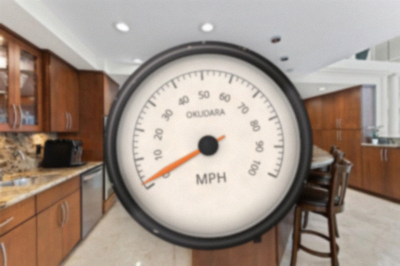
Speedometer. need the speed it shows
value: 2 mph
